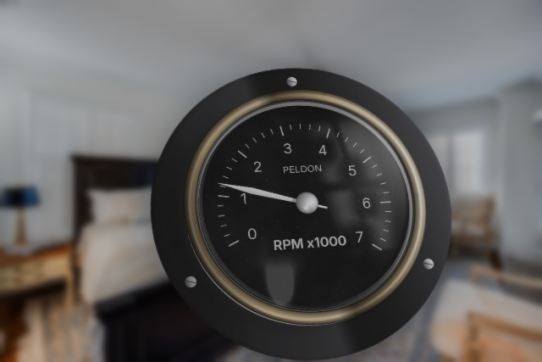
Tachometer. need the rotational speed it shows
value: 1200 rpm
